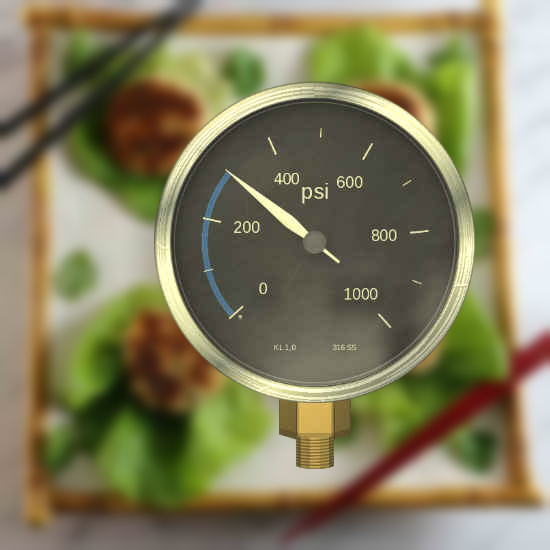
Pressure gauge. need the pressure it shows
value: 300 psi
